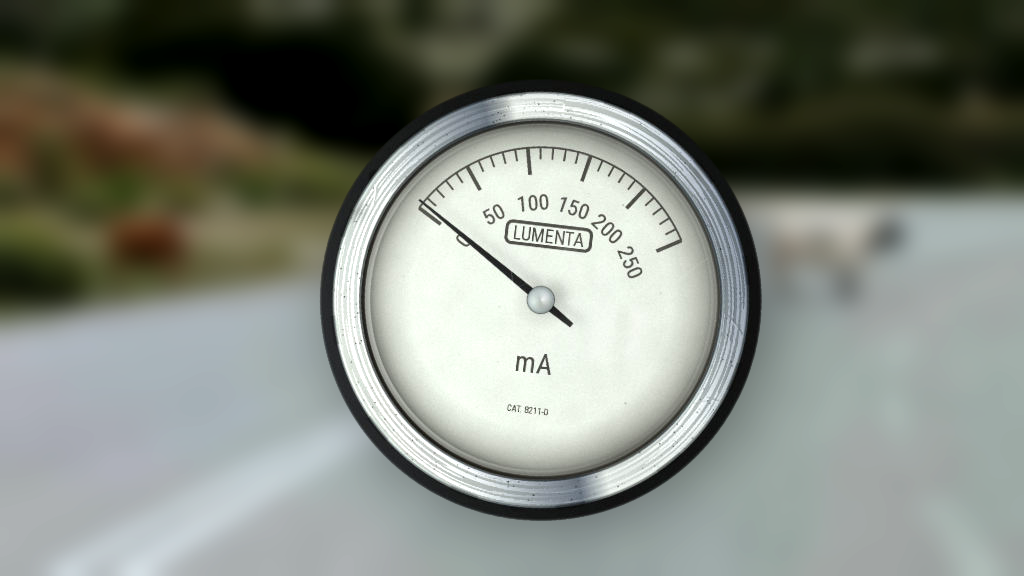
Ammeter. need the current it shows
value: 5 mA
